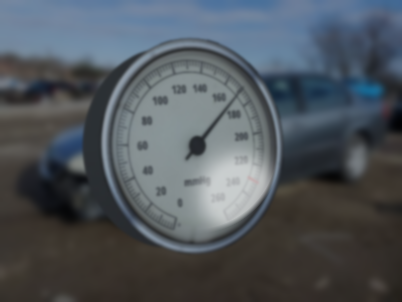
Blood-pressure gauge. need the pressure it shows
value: 170 mmHg
